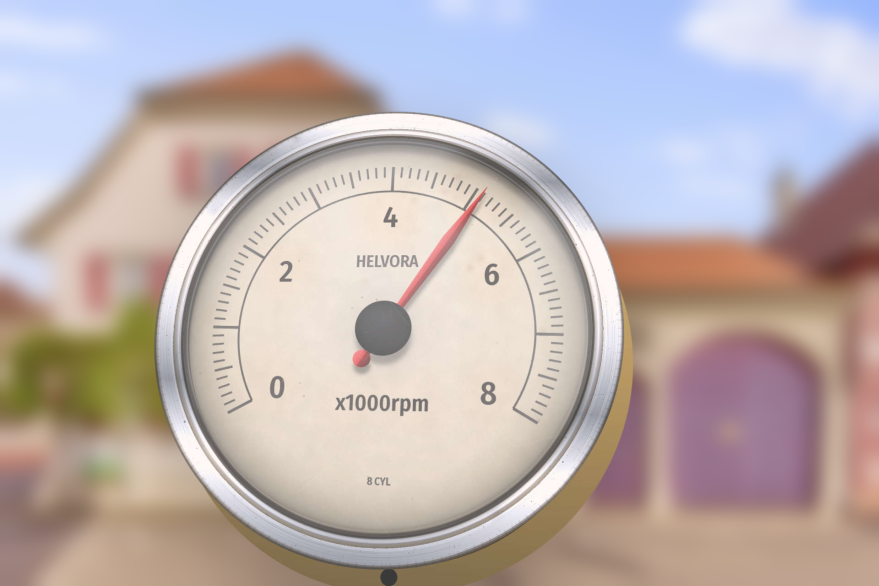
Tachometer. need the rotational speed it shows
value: 5100 rpm
